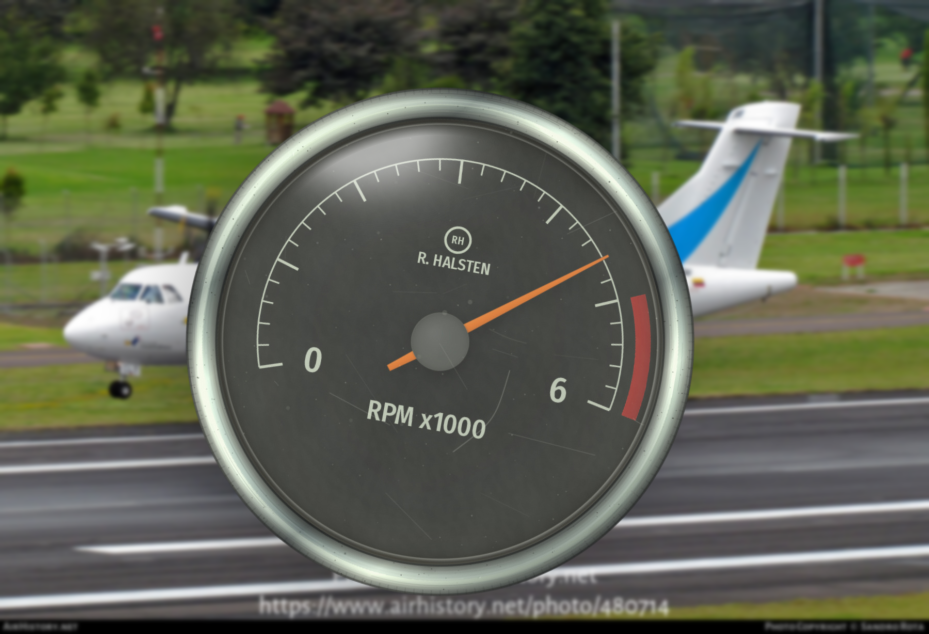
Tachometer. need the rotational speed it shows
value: 4600 rpm
